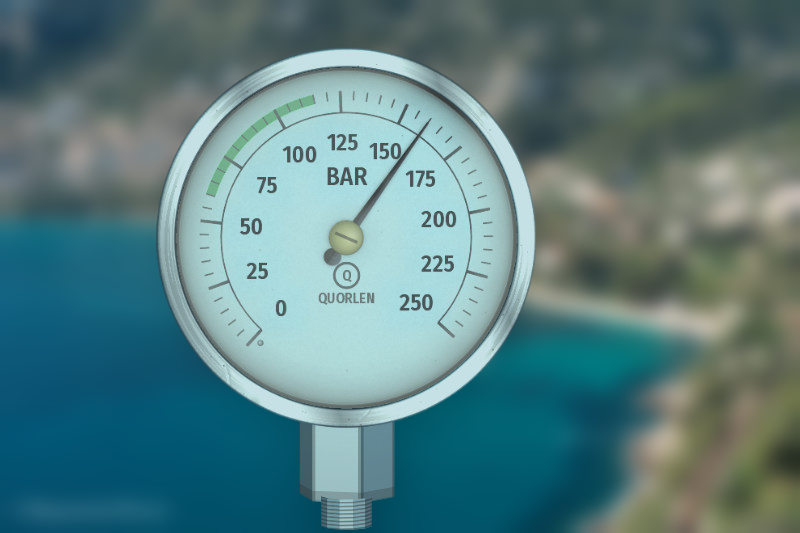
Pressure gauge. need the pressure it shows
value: 160 bar
